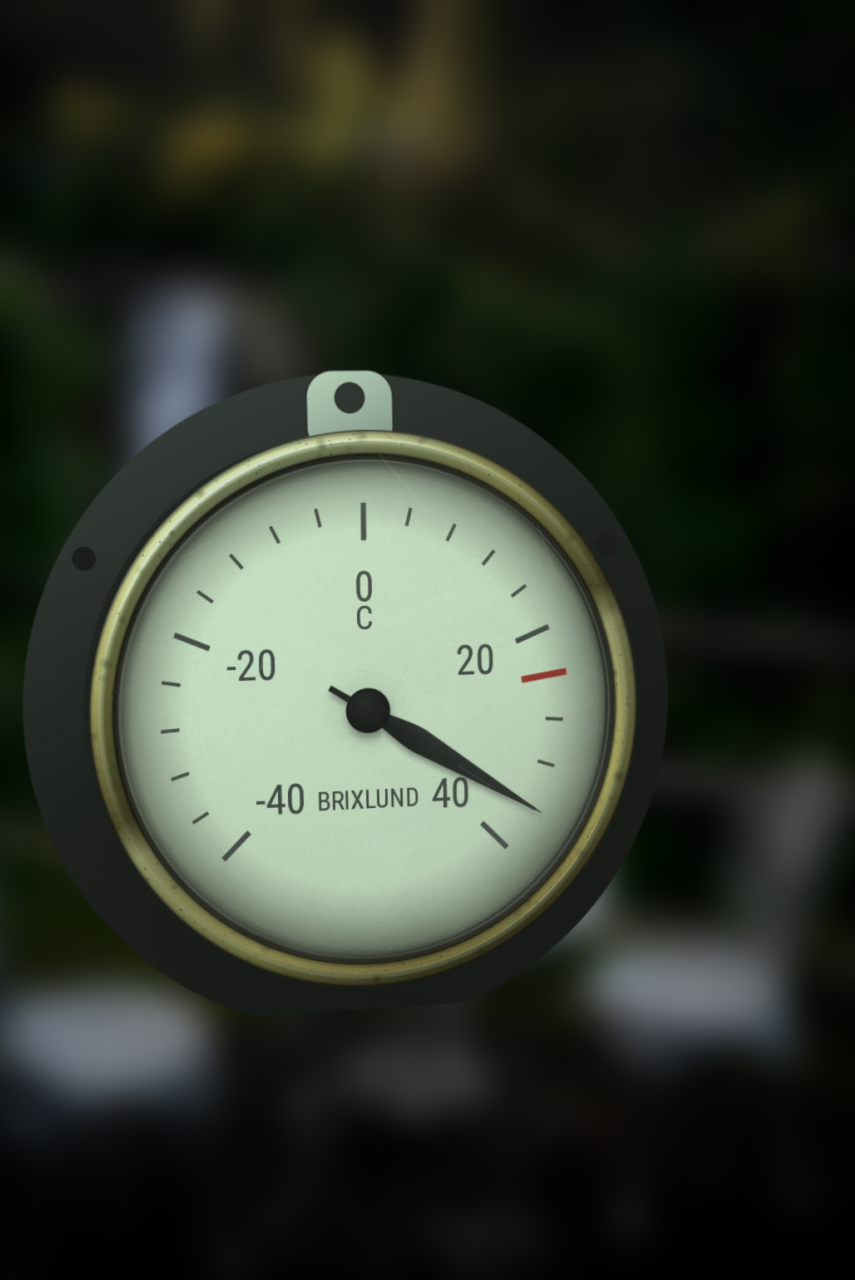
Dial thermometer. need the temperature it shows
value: 36 °C
